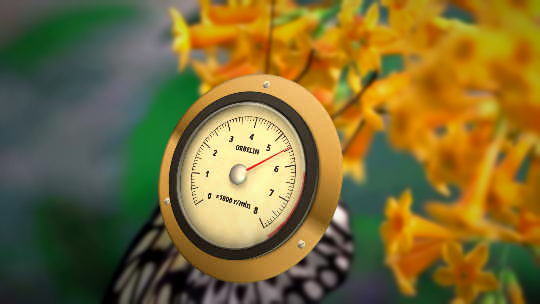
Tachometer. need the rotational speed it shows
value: 5500 rpm
